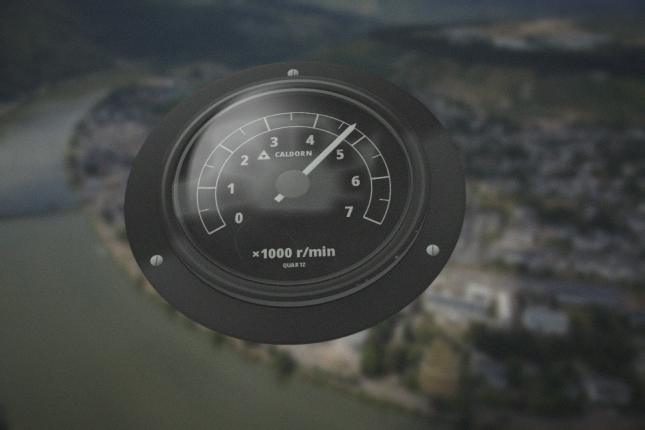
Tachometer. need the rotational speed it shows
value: 4750 rpm
